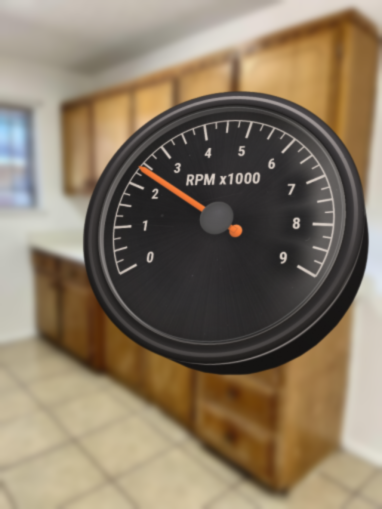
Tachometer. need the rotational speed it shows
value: 2375 rpm
